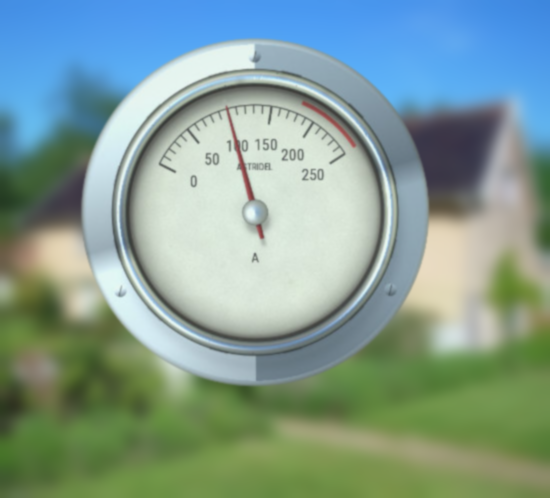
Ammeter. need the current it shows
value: 100 A
